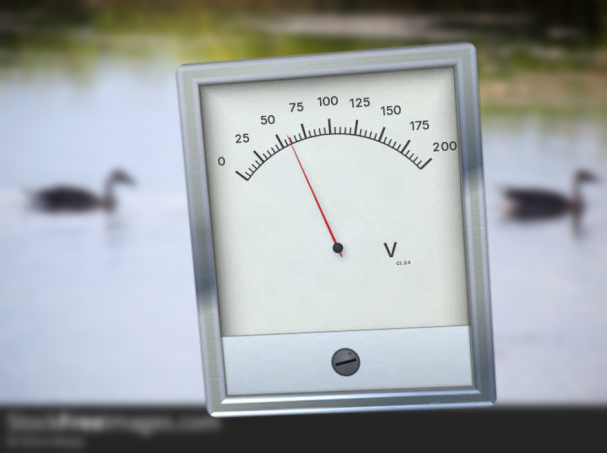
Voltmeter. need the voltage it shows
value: 60 V
